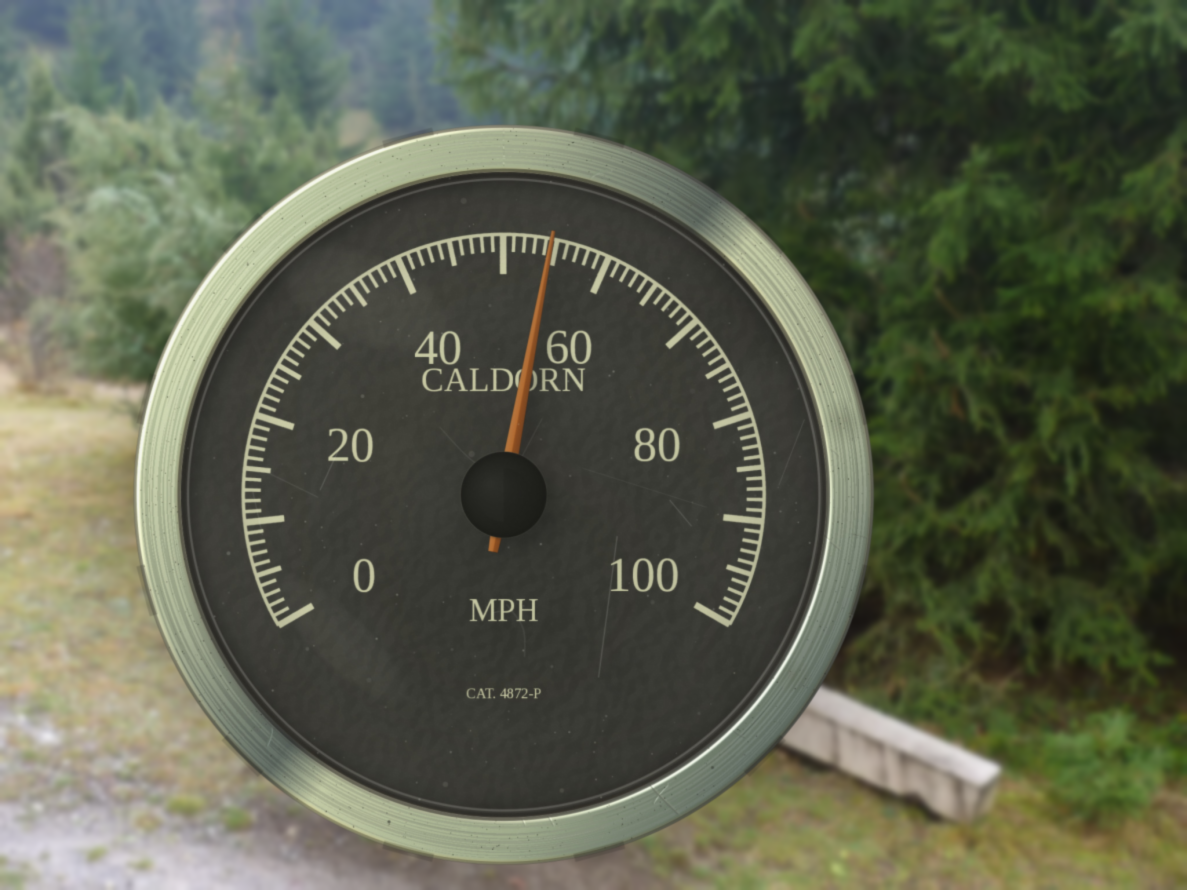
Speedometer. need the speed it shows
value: 54.5 mph
